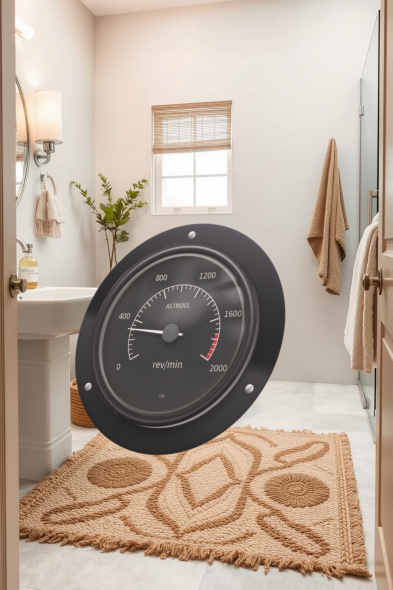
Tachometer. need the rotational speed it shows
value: 300 rpm
